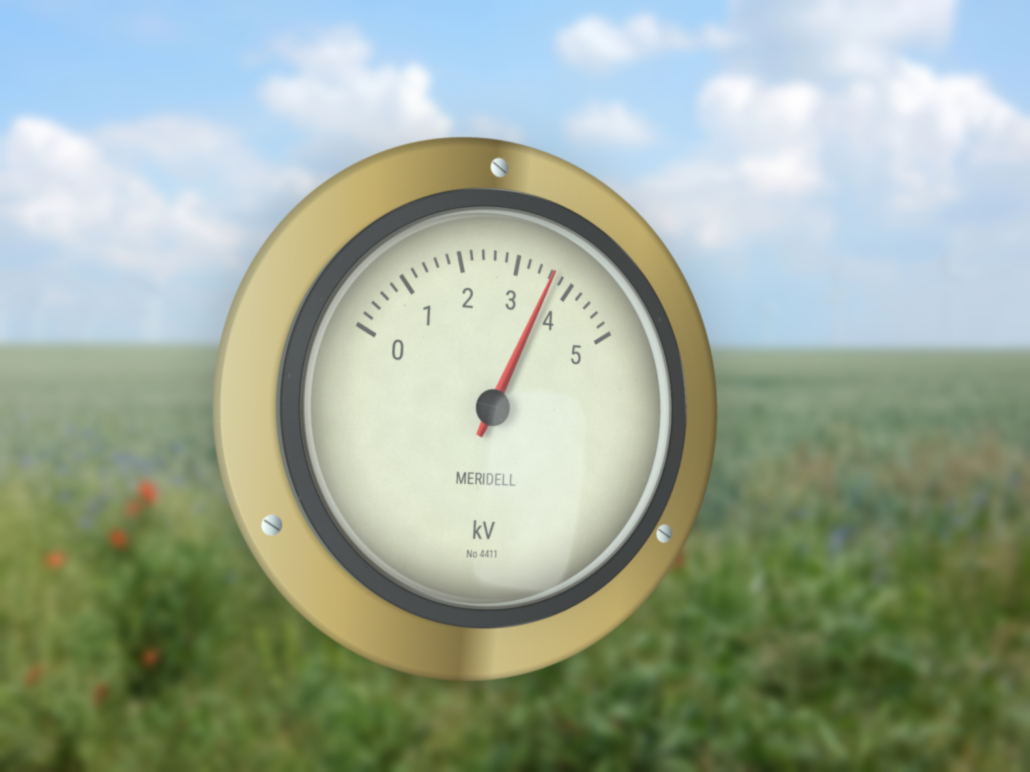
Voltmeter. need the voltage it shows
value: 3.6 kV
